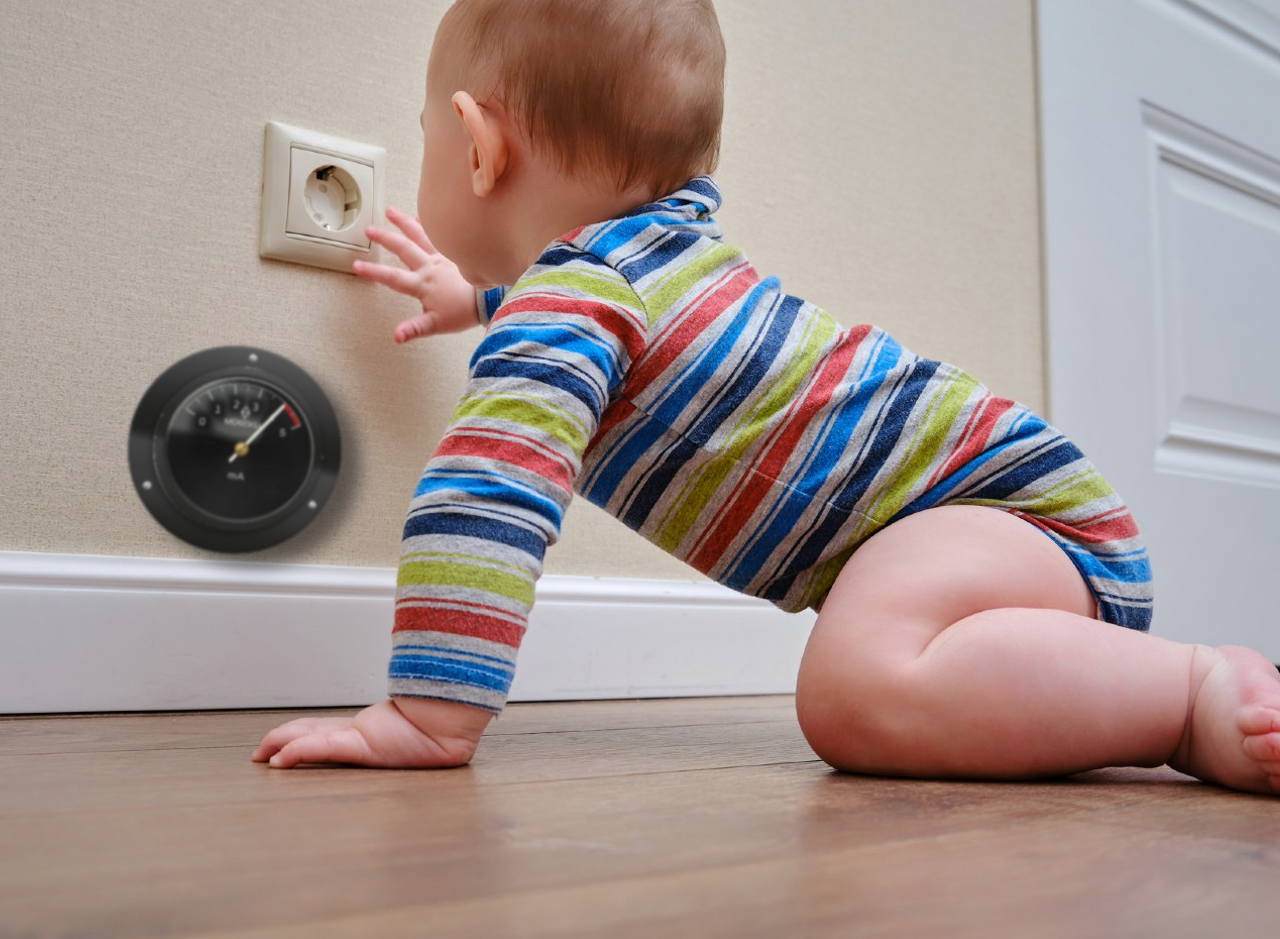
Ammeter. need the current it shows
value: 4 mA
